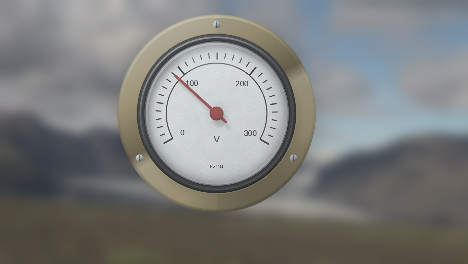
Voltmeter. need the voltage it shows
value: 90 V
